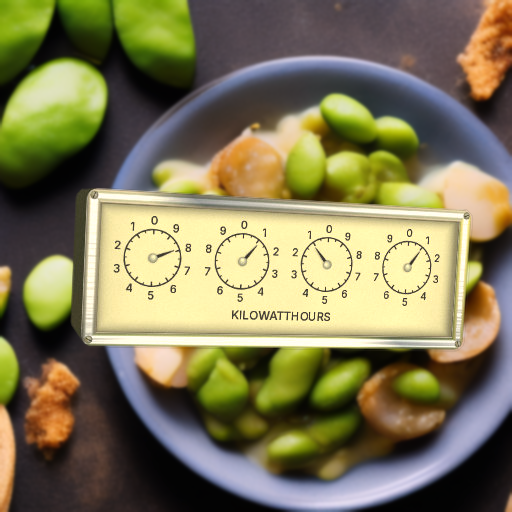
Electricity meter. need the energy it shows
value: 8111 kWh
